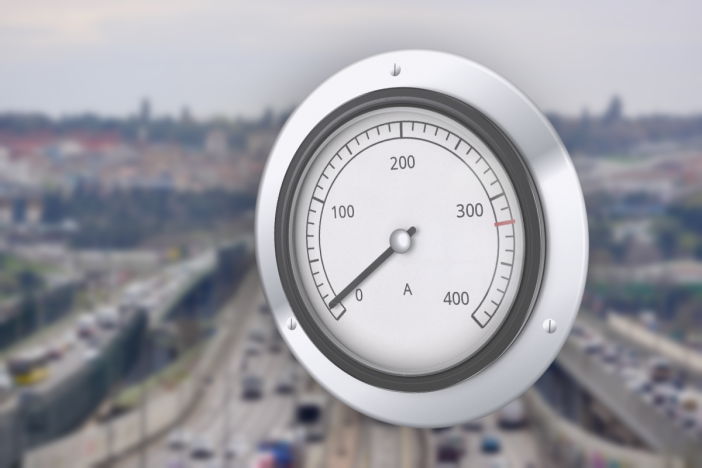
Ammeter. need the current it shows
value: 10 A
